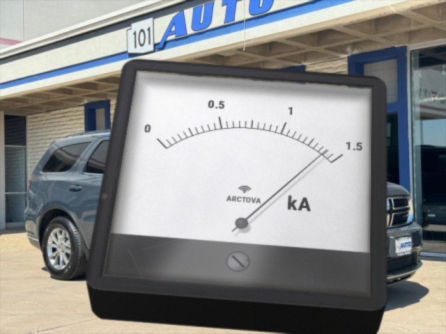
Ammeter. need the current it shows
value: 1.4 kA
